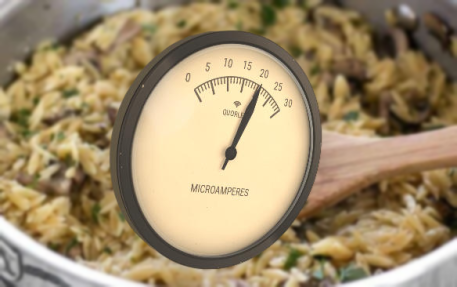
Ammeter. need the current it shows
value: 20 µA
